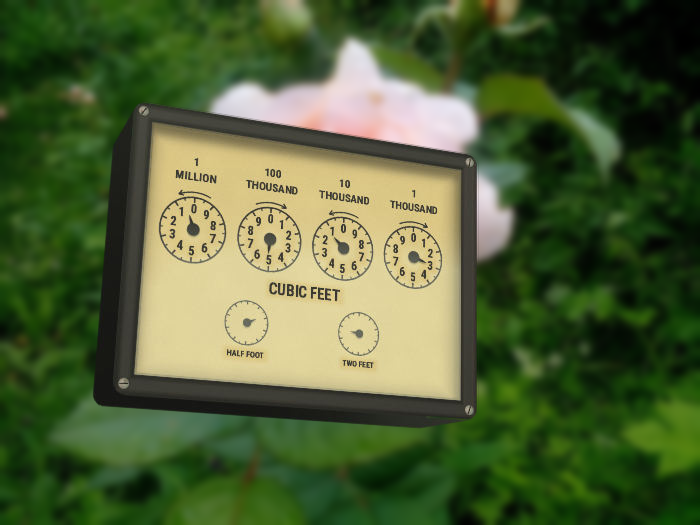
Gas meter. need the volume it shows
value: 51300 ft³
